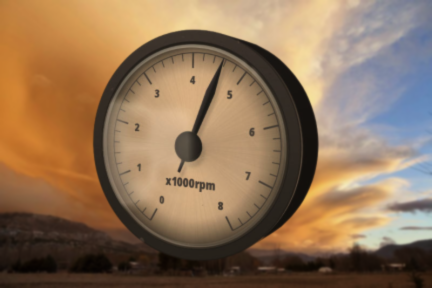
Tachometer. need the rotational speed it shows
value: 4600 rpm
